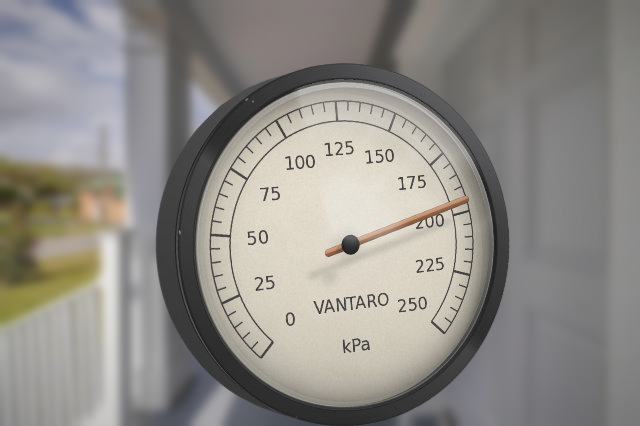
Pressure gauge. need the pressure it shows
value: 195 kPa
